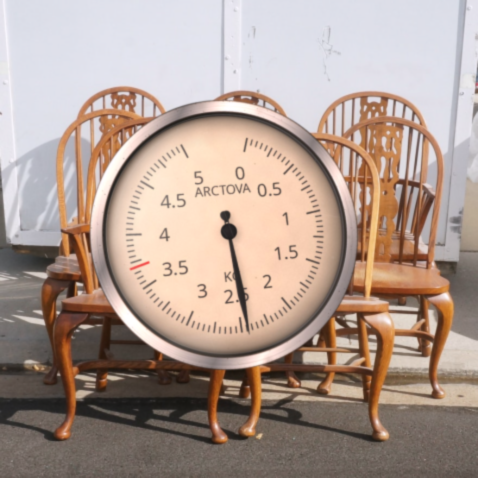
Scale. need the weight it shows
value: 2.45 kg
